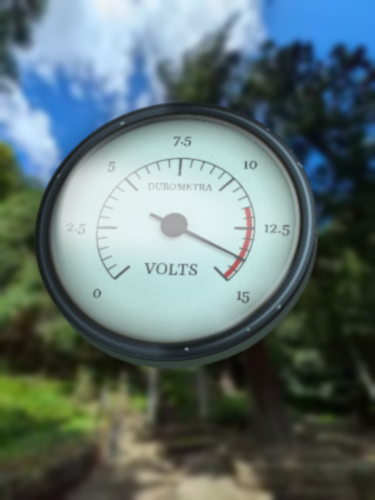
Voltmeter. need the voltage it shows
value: 14 V
